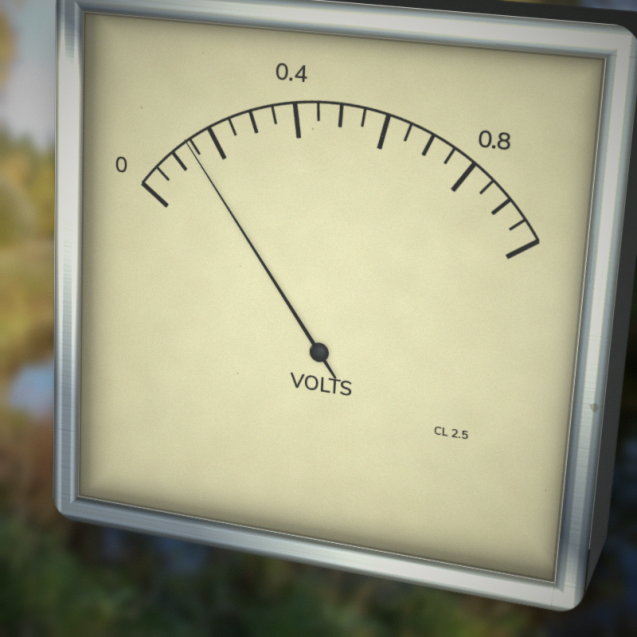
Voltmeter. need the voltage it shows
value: 0.15 V
